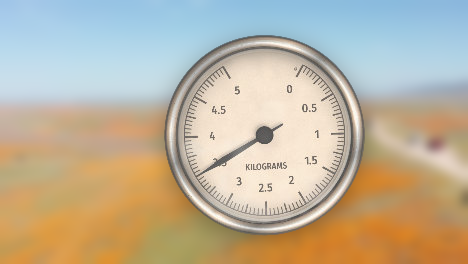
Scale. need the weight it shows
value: 3.5 kg
